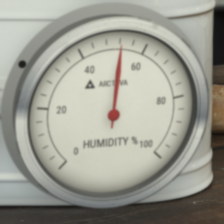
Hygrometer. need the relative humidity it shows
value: 52 %
